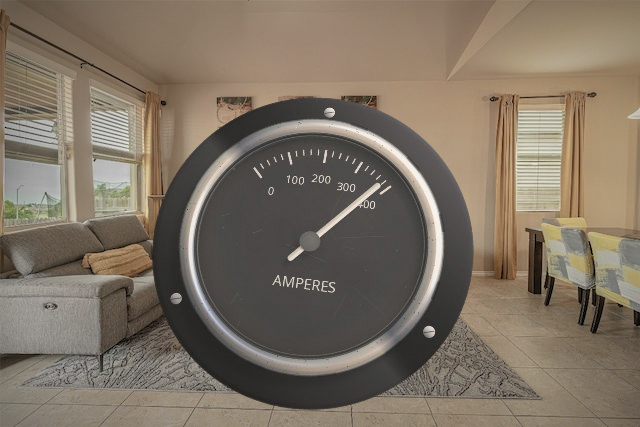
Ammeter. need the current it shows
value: 380 A
